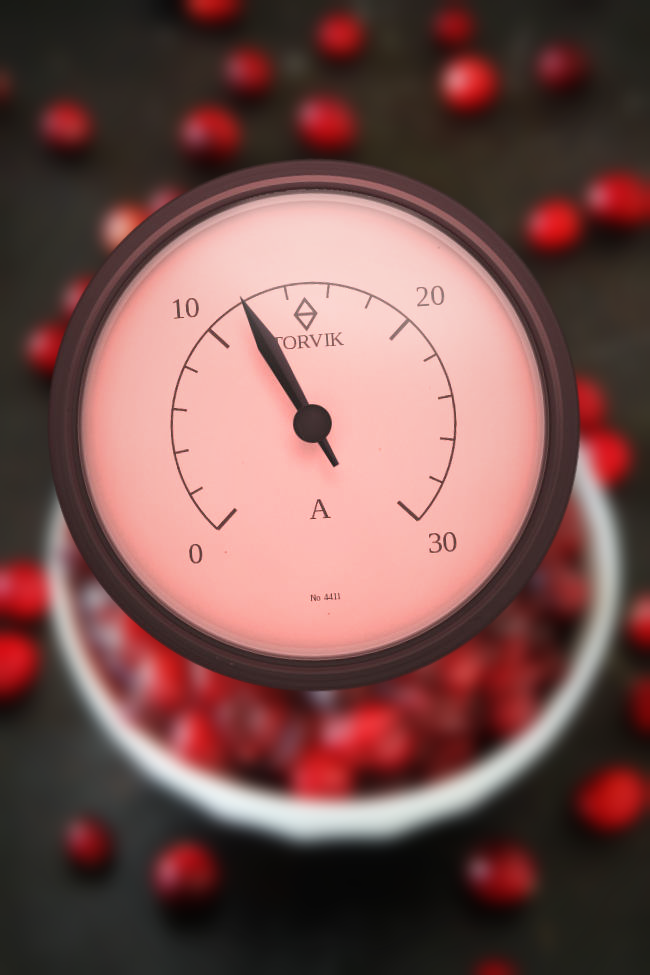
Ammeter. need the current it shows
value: 12 A
